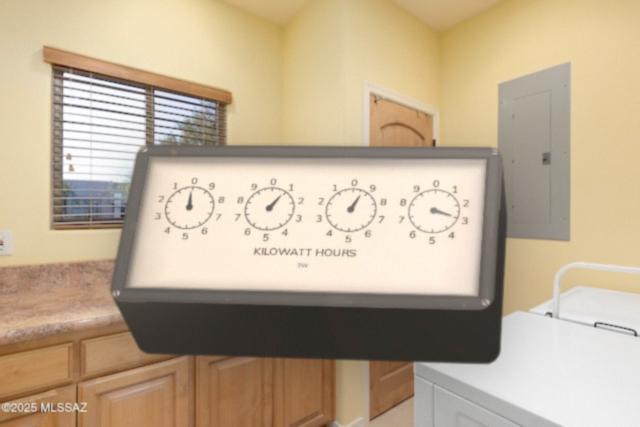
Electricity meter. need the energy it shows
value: 93 kWh
